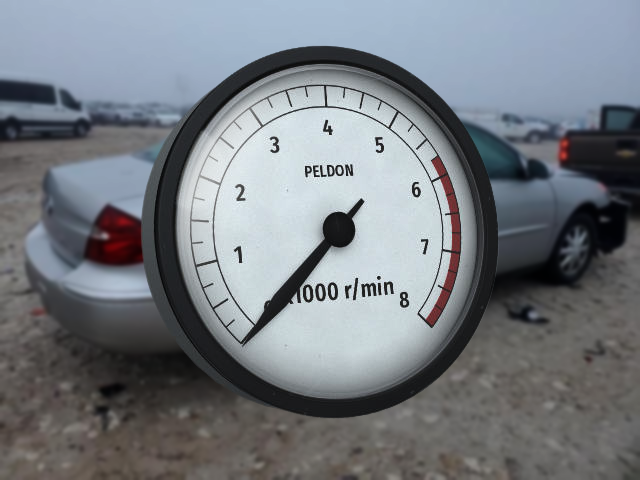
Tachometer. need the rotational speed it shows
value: 0 rpm
